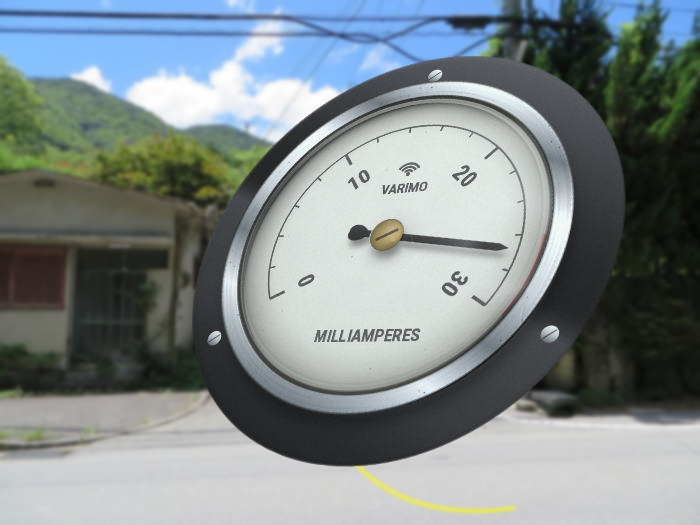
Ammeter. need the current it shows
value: 27 mA
